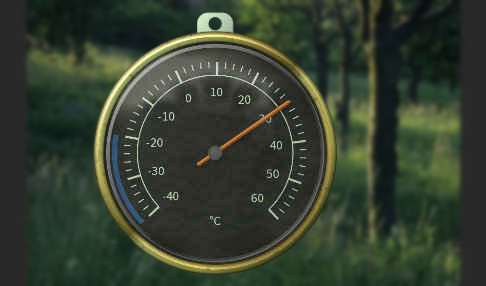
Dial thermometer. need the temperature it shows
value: 30 °C
